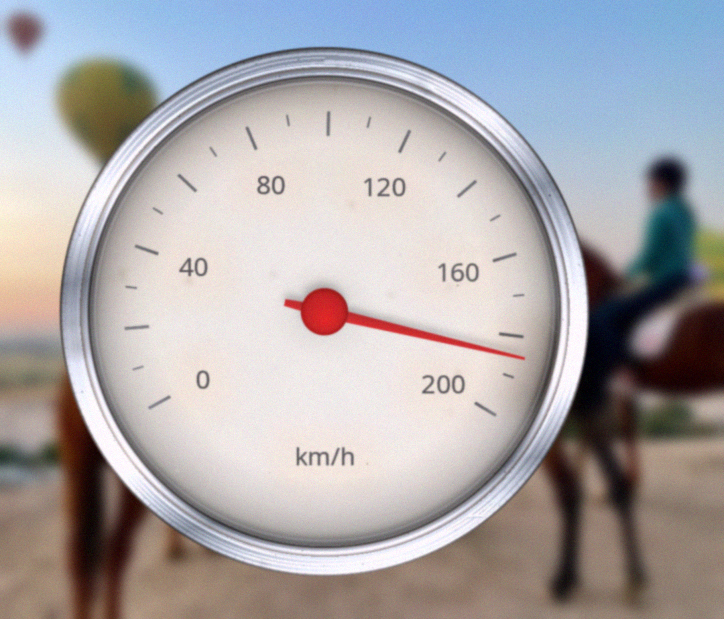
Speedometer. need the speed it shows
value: 185 km/h
